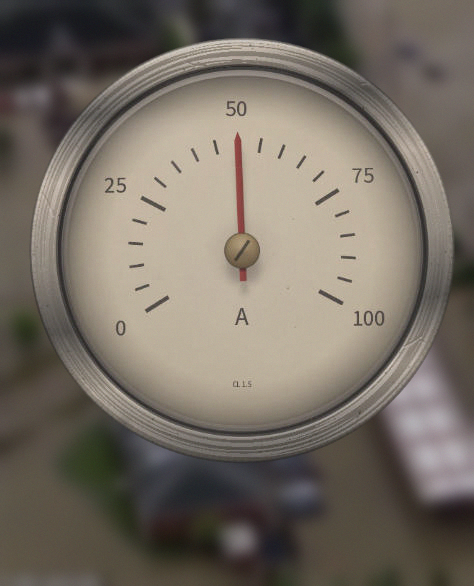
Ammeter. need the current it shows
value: 50 A
